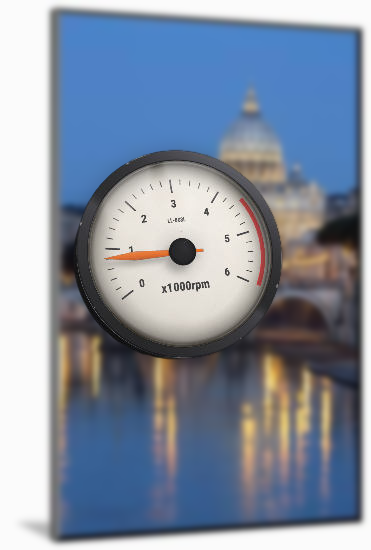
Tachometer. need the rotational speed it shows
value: 800 rpm
